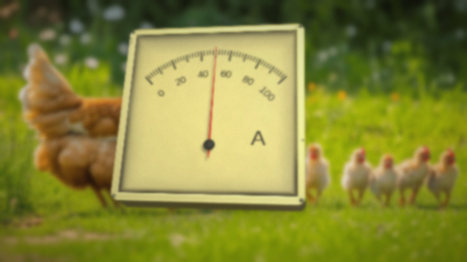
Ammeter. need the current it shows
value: 50 A
